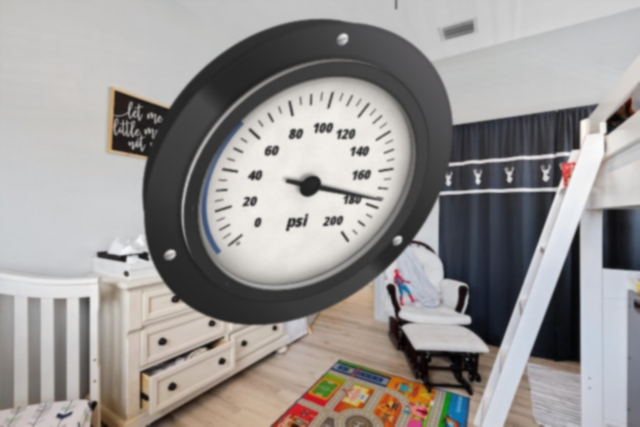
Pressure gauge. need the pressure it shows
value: 175 psi
